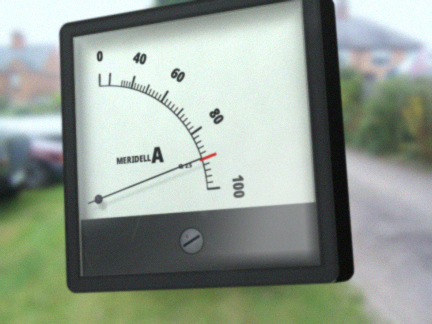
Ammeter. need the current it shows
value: 90 A
